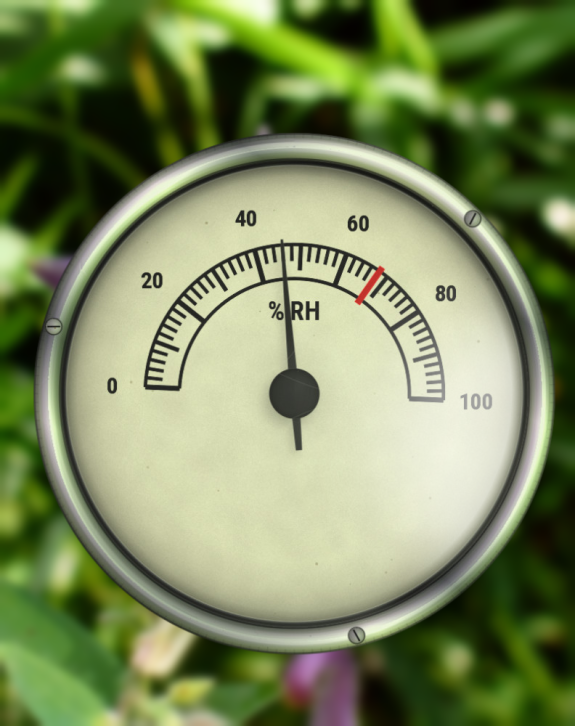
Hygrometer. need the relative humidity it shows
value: 46 %
